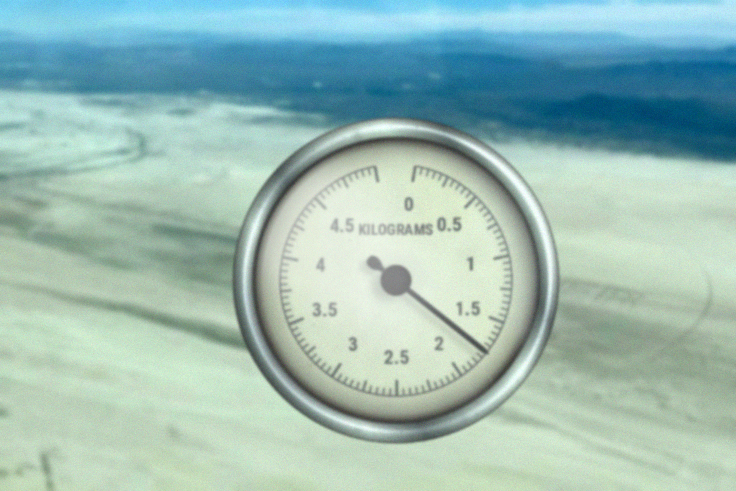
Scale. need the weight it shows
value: 1.75 kg
